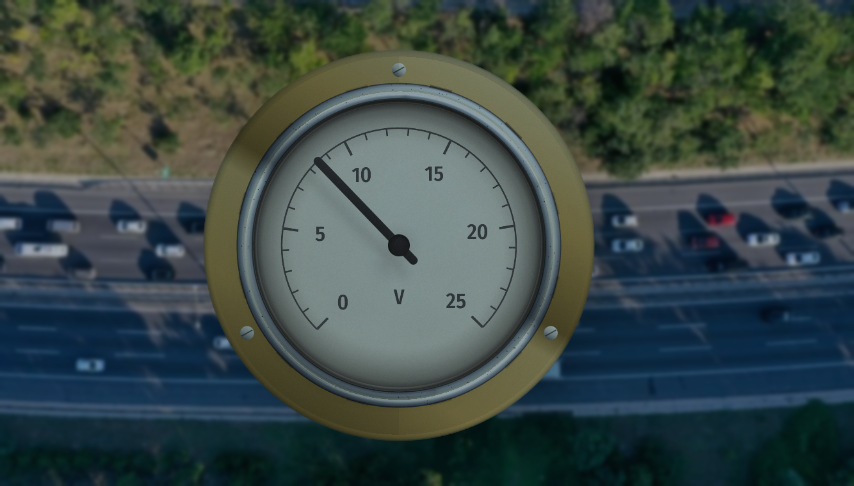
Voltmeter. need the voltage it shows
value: 8.5 V
